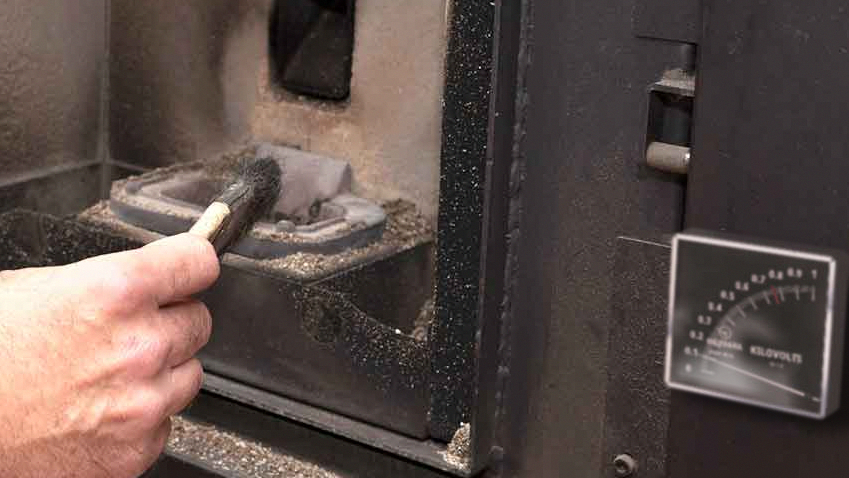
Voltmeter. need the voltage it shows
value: 0.1 kV
